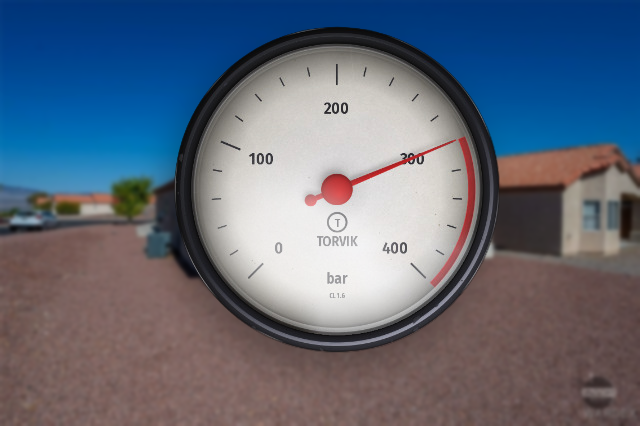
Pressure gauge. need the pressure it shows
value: 300 bar
